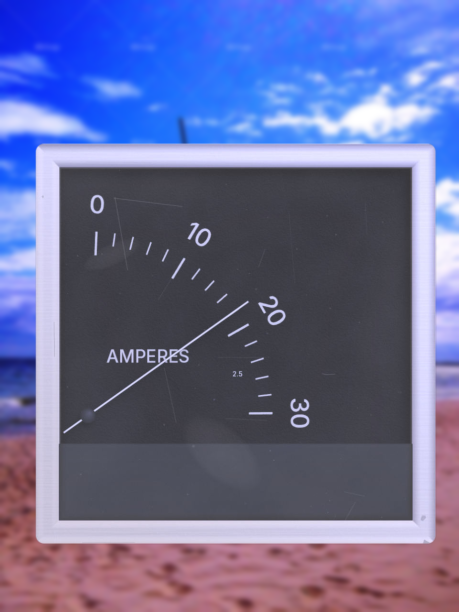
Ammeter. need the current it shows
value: 18 A
